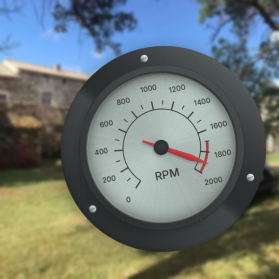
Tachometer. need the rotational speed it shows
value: 1900 rpm
